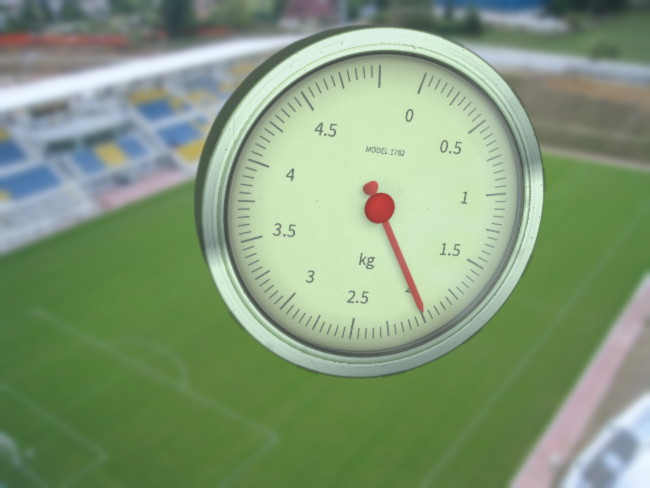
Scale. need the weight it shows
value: 2 kg
